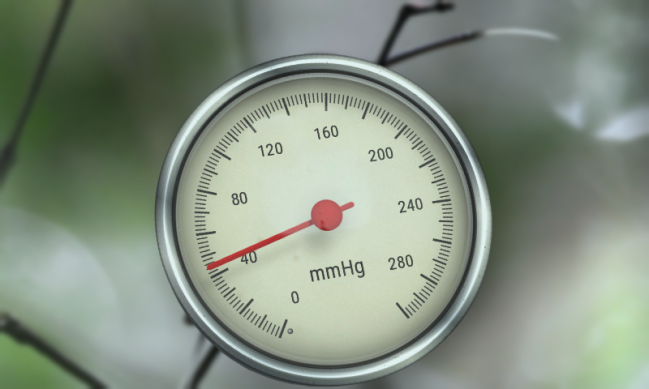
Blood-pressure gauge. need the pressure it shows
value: 44 mmHg
